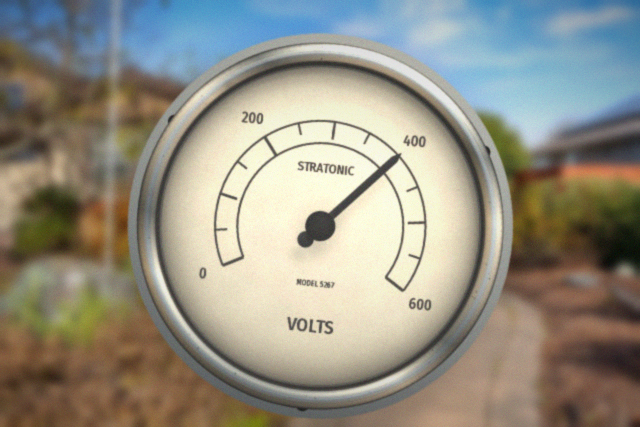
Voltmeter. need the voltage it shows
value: 400 V
